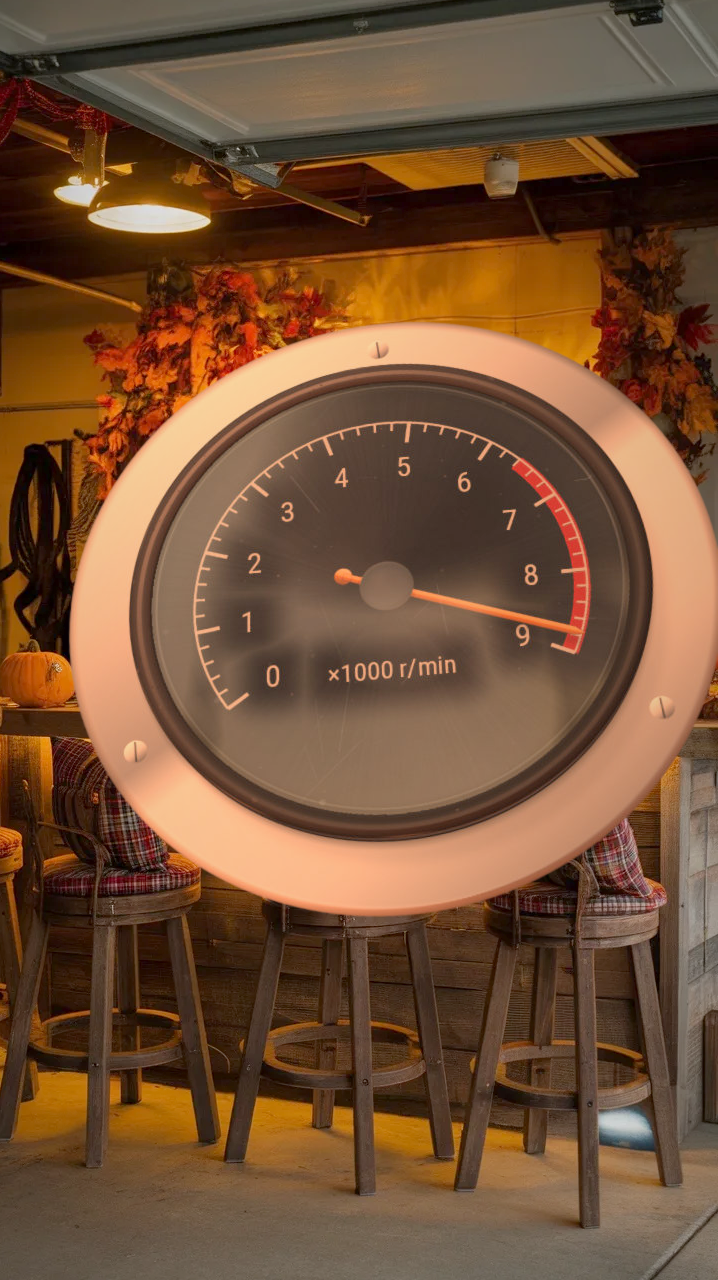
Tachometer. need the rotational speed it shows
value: 8800 rpm
